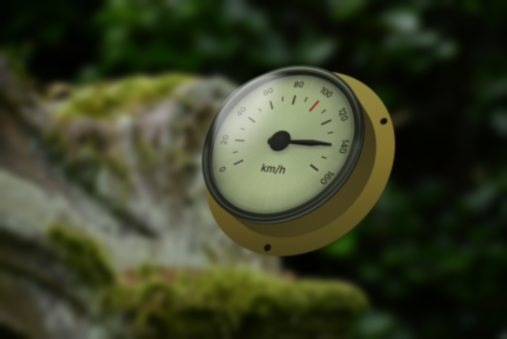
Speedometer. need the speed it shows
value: 140 km/h
